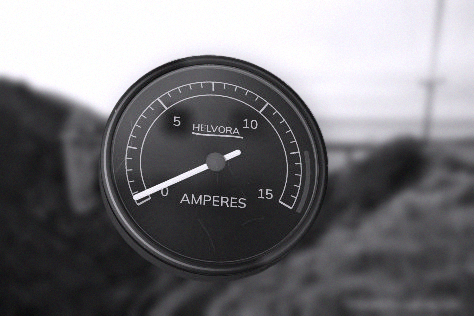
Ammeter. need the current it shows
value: 0.25 A
